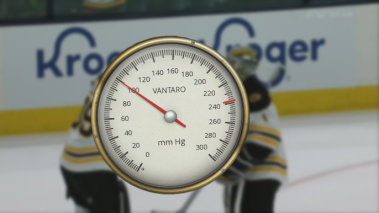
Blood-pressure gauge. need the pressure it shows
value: 100 mmHg
